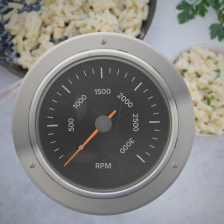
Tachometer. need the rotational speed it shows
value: 0 rpm
